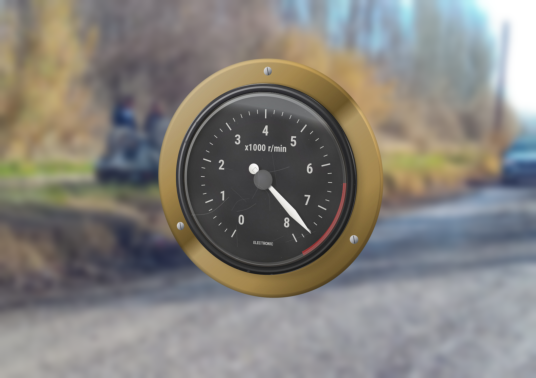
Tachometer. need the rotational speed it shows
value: 7600 rpm
